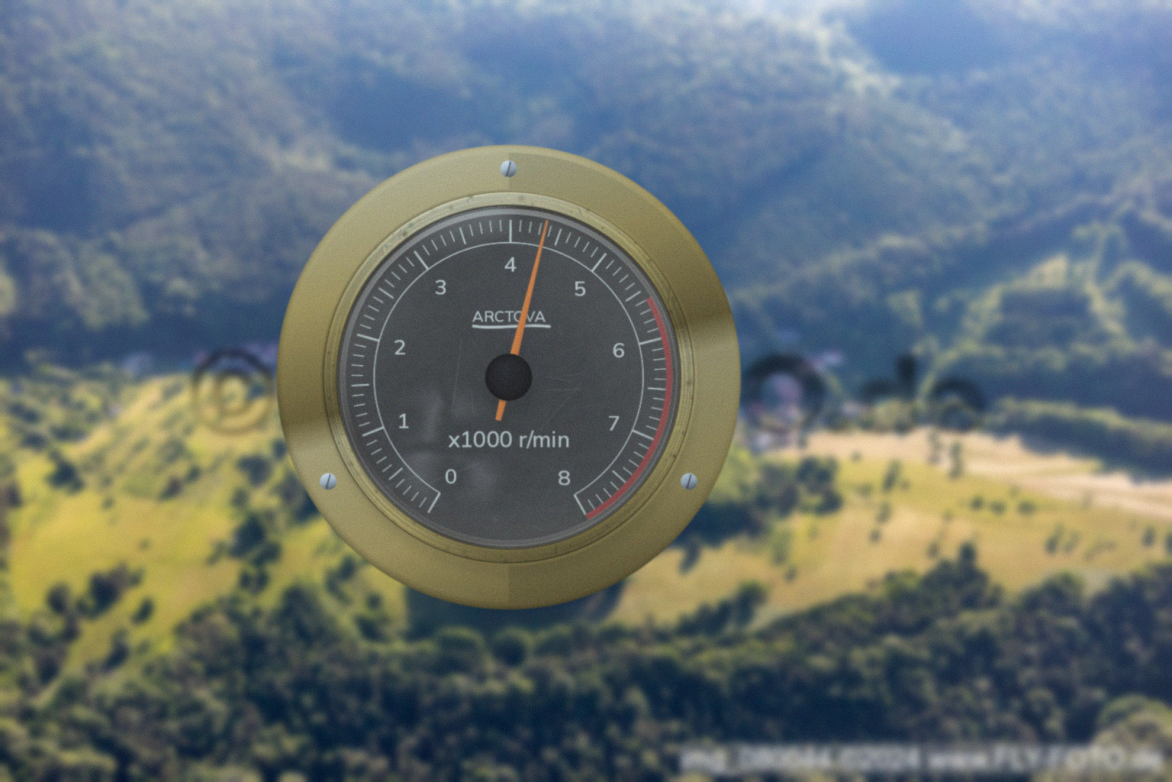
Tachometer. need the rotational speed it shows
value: 4350 rpm
